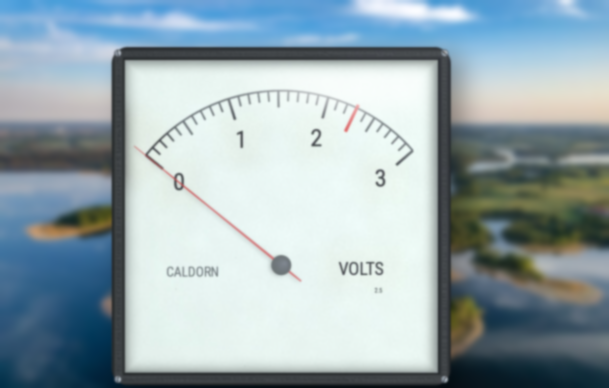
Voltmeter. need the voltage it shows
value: 0 V
